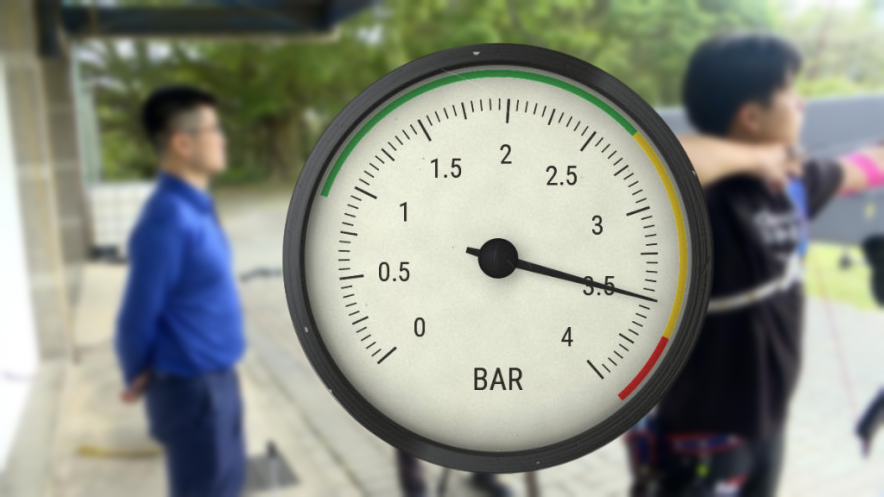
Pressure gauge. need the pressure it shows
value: 3.5 bar
